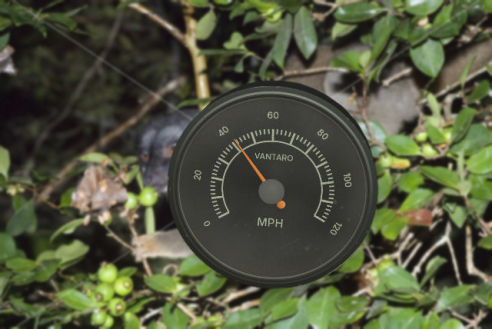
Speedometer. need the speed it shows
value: 42 mph
